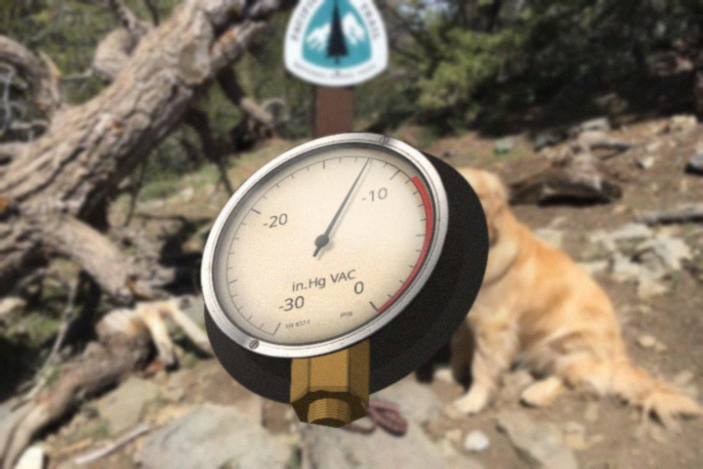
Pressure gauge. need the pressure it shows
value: -12 inHg
